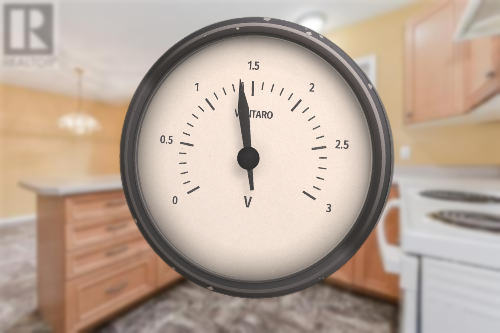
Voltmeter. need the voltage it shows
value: 1.4 V
